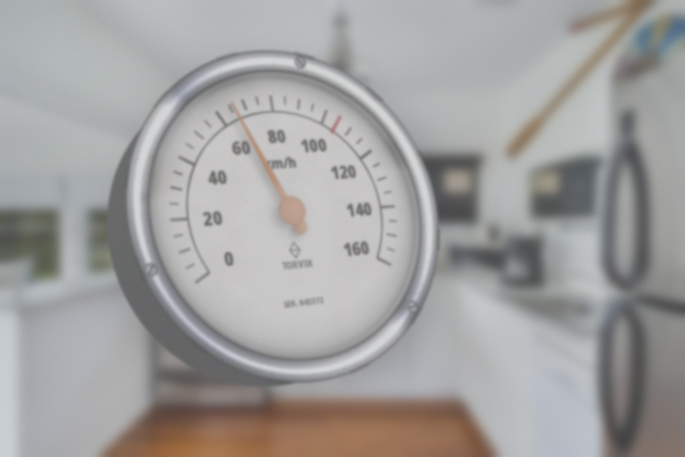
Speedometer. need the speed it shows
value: 65 km/h
